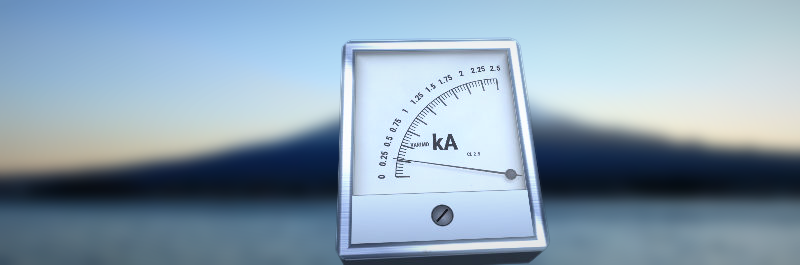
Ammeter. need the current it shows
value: 0.25 kA
